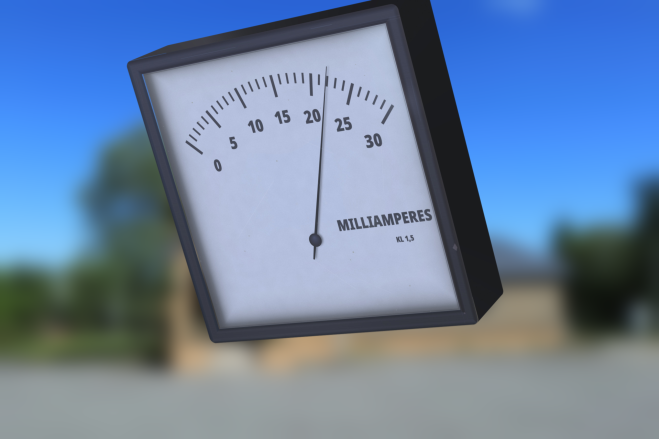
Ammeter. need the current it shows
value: 22 mA
